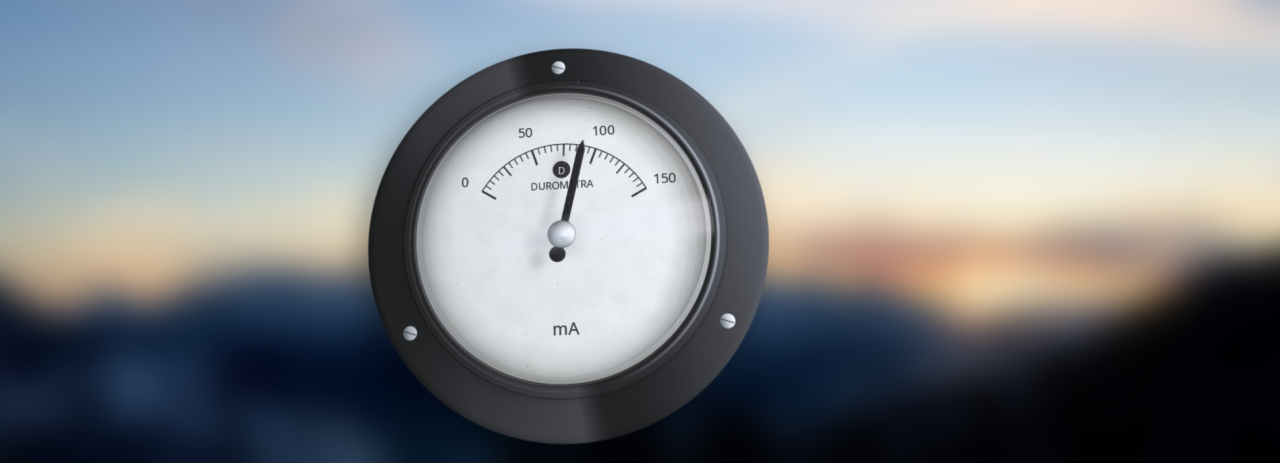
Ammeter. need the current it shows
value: 90 mA
